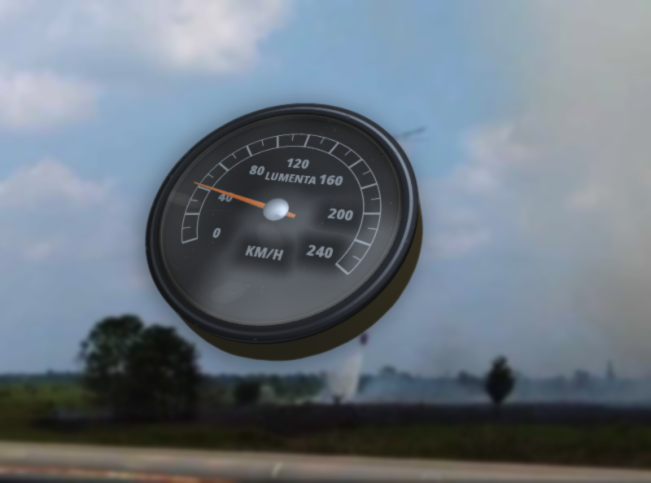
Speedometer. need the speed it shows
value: 40 km/h
